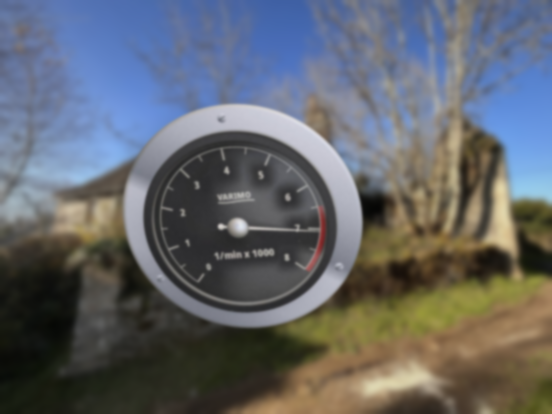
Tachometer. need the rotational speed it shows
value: 7000 rpm
